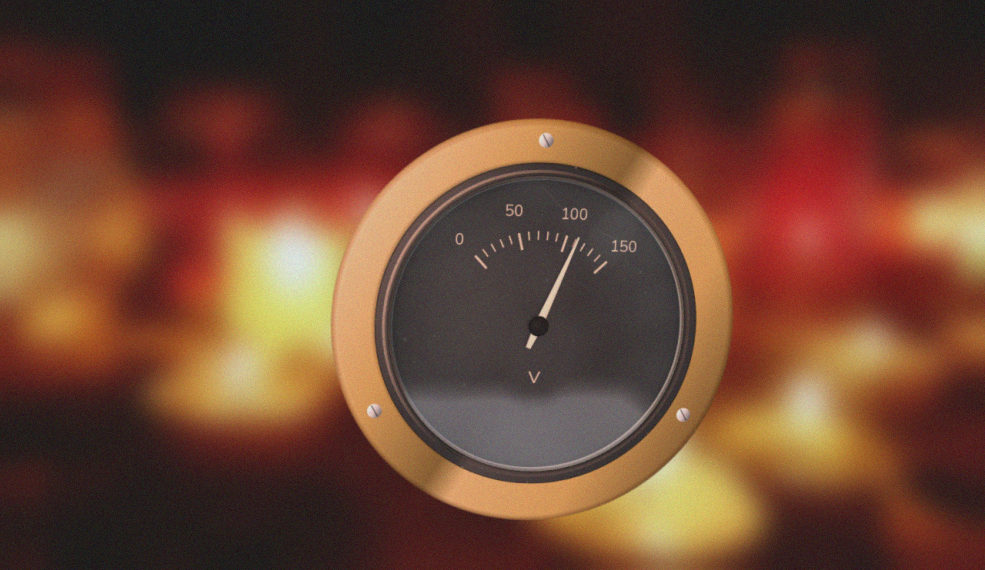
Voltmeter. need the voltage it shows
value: 110 V
